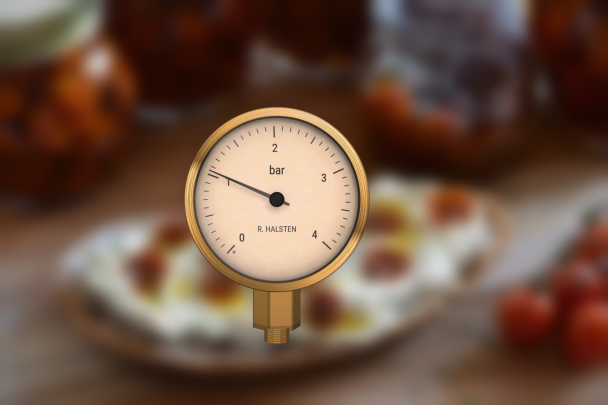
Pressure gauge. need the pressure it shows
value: 1.05 bar
